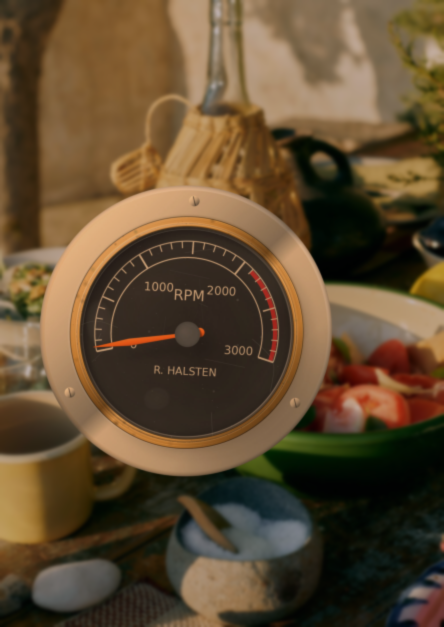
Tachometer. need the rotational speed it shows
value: 50 rpm
